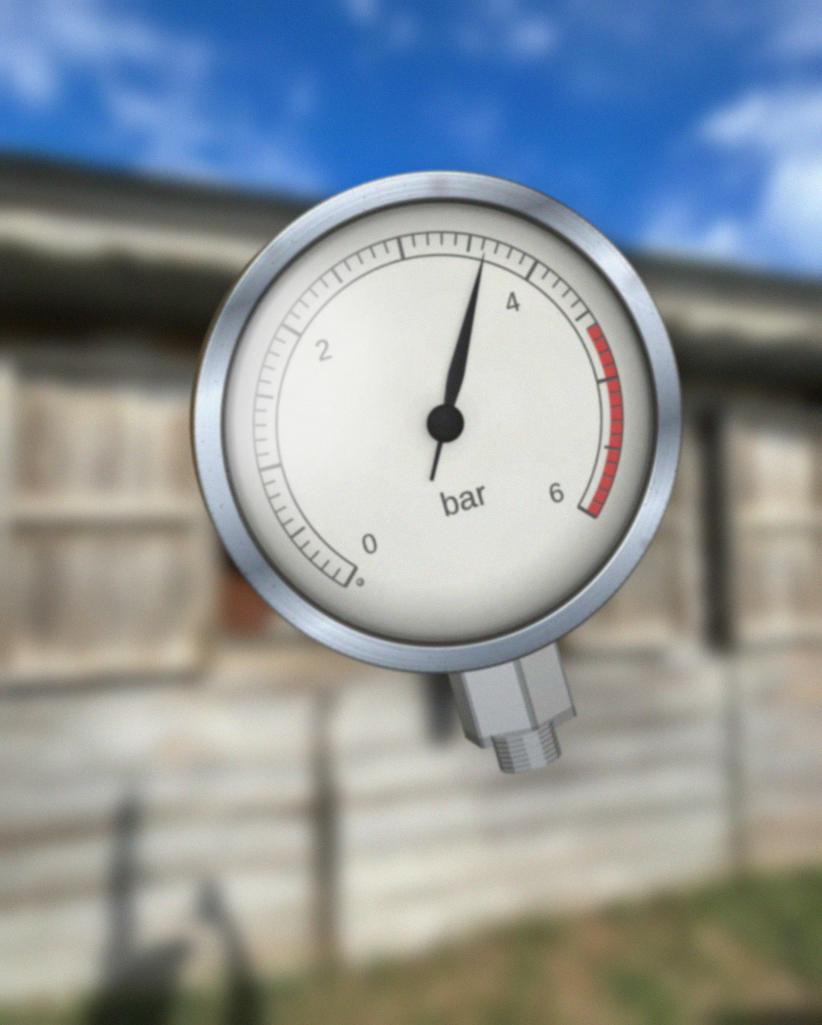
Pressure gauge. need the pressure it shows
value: 3.6 bar
